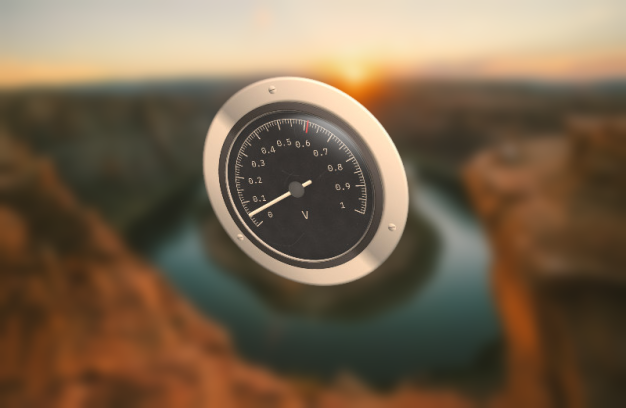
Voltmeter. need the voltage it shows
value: 0.05 V
